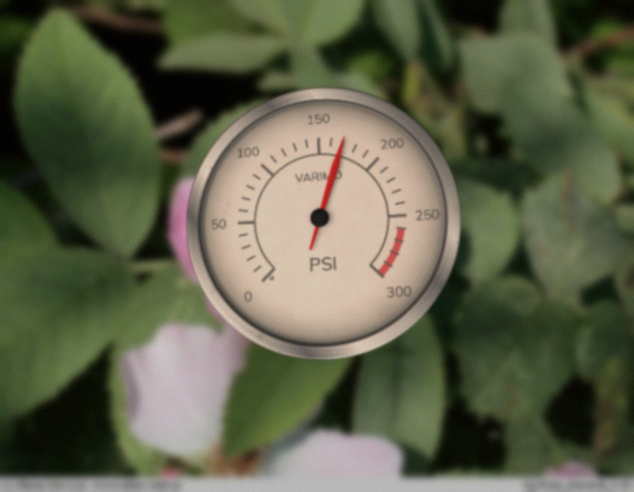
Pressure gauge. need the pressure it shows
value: 170 psi
